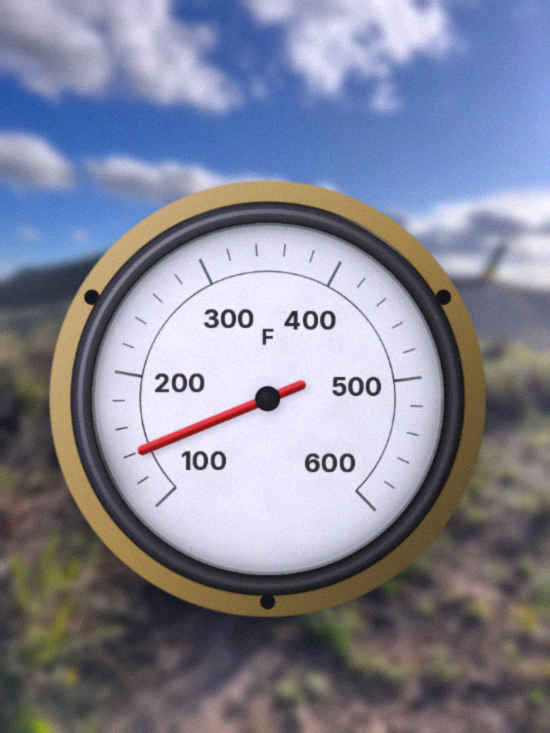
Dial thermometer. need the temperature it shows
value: 140 °F
